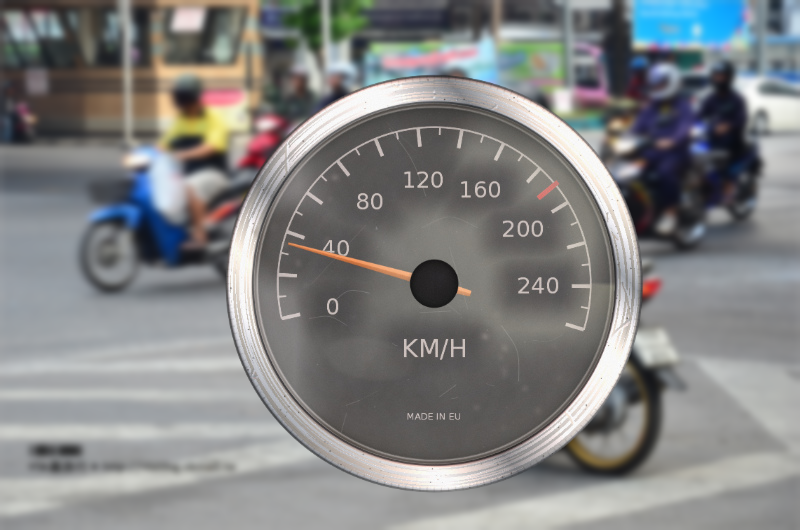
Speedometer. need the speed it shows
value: 35 km/h
